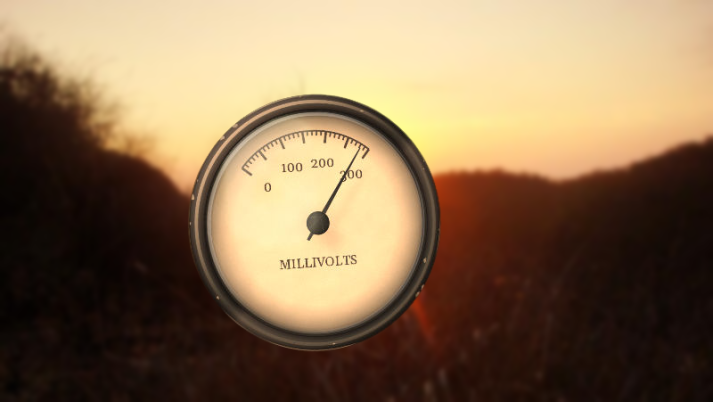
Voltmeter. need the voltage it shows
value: 280 mV
